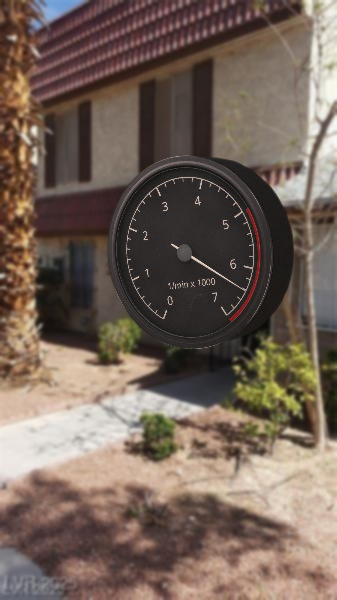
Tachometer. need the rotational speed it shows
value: 6400 rpm
